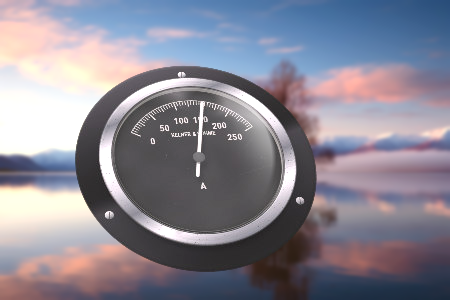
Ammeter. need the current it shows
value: 150 A
